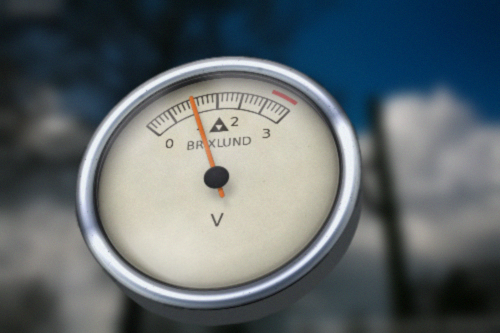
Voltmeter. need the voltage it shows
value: 1 V
